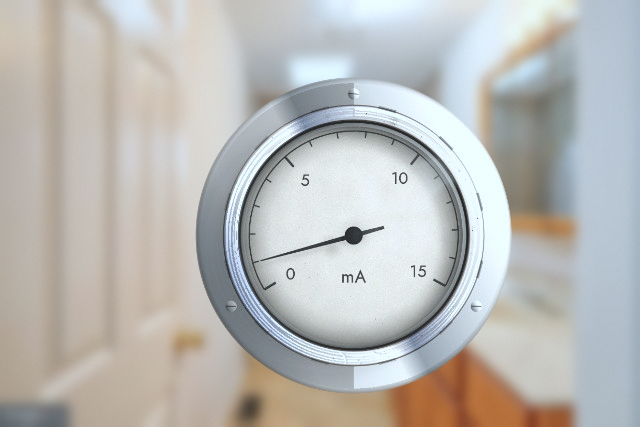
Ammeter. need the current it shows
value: 1 mA
